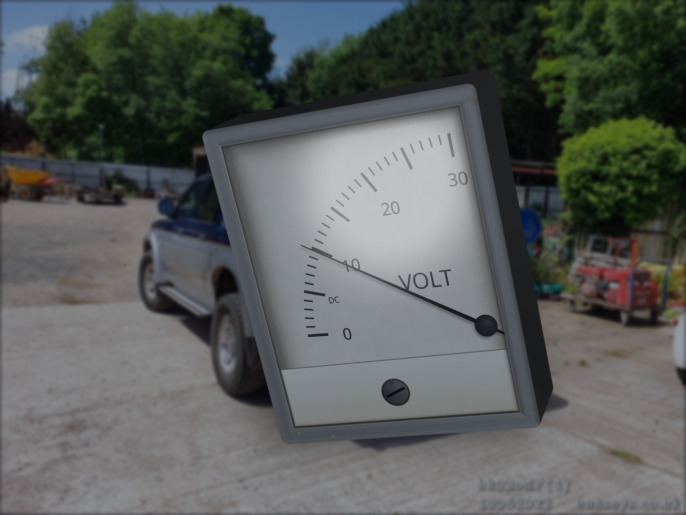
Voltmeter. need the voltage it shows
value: 10 V
